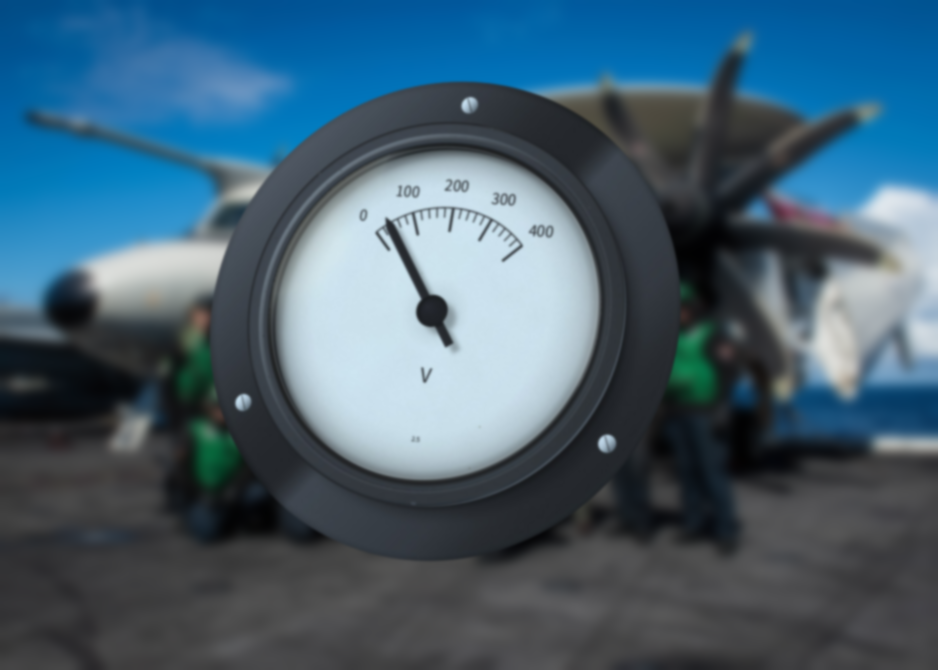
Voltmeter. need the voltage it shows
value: 40 V
